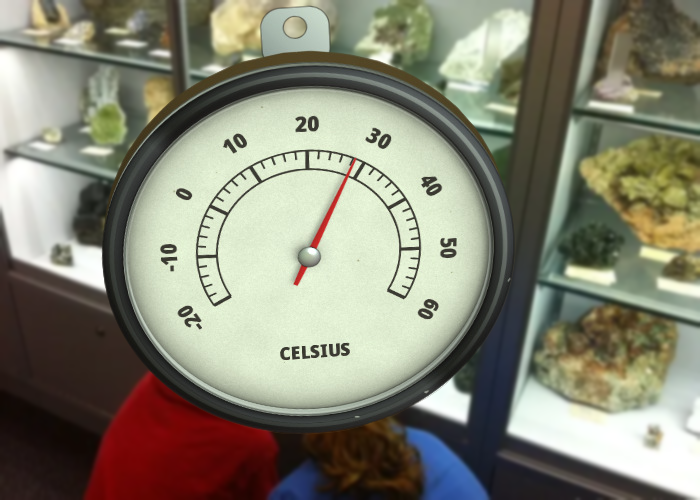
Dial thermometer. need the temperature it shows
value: 28 °C
